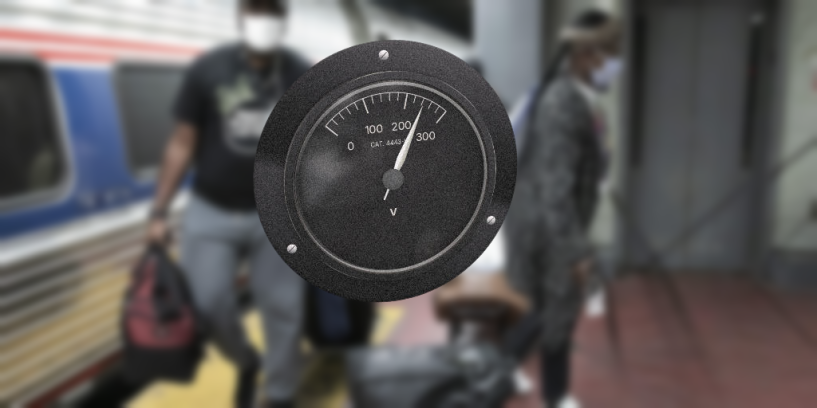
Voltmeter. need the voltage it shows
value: 240 V
